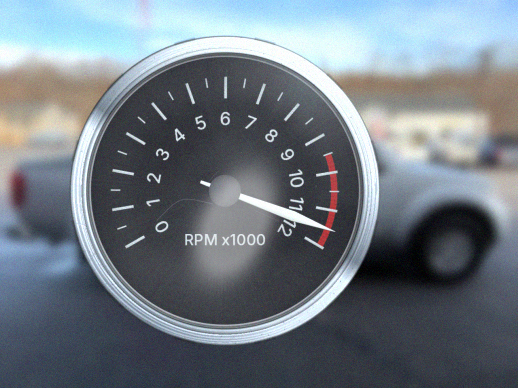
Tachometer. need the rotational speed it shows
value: 11500 rpm
